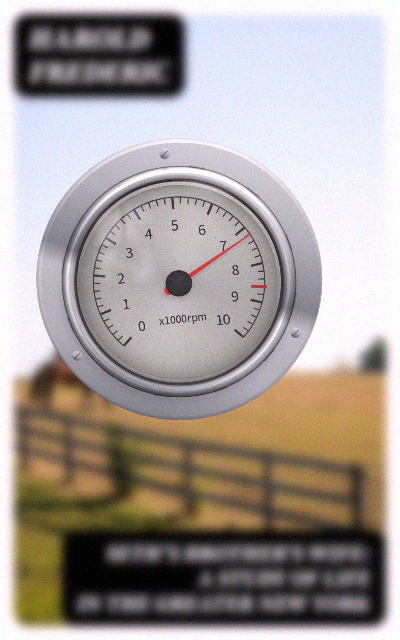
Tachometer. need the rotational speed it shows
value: 7200 rpm
